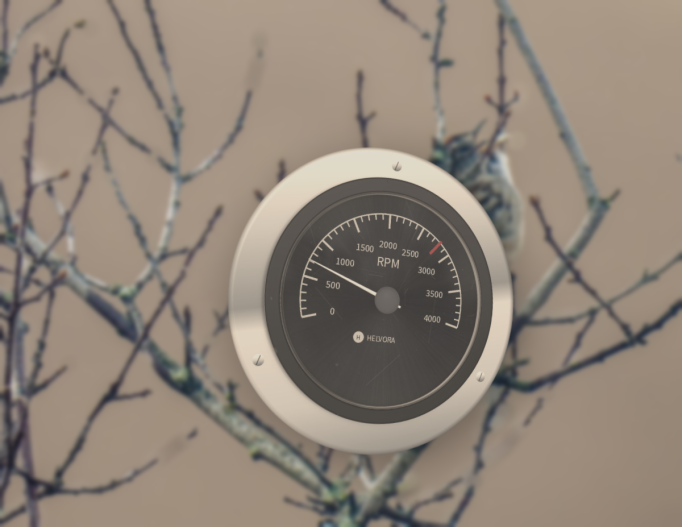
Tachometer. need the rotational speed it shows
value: 700 rpm
